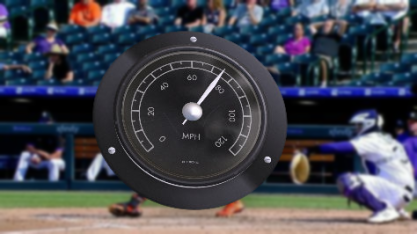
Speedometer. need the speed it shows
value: 75 mph
